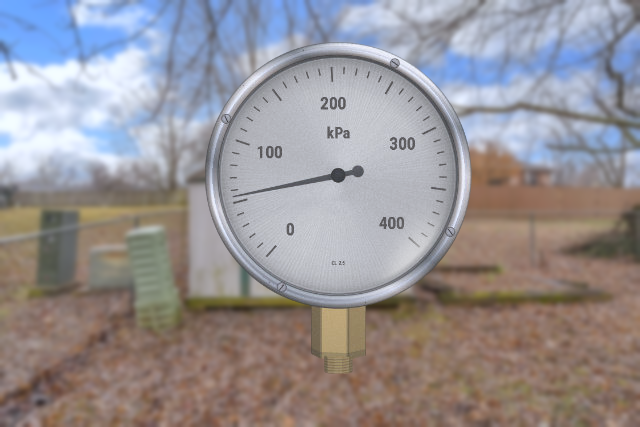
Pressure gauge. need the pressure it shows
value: 55 kPa
